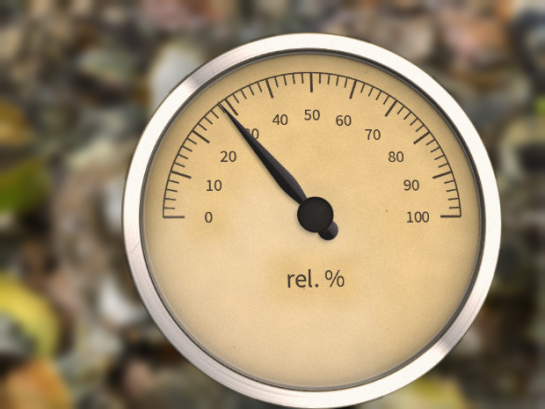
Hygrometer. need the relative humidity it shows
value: 28 %
